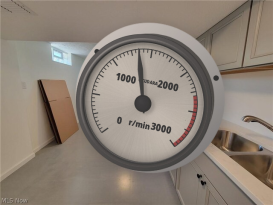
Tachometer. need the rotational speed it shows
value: 1350 rpm
